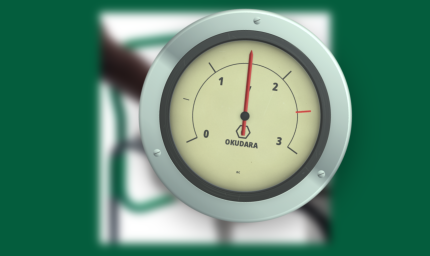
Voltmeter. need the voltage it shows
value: 1.5 V
